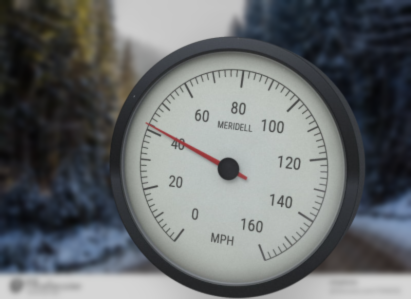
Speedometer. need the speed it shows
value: 42 mph
